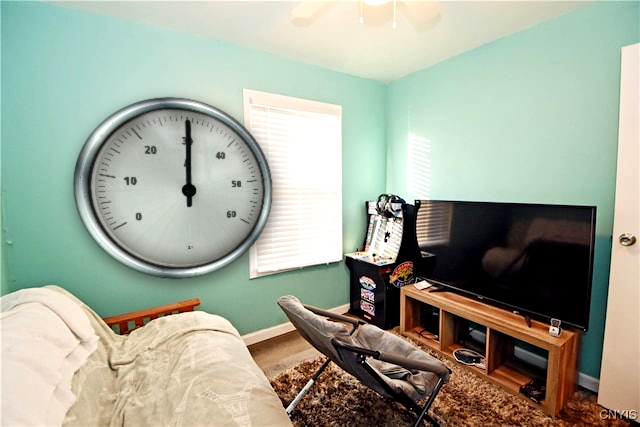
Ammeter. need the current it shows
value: 30 A
